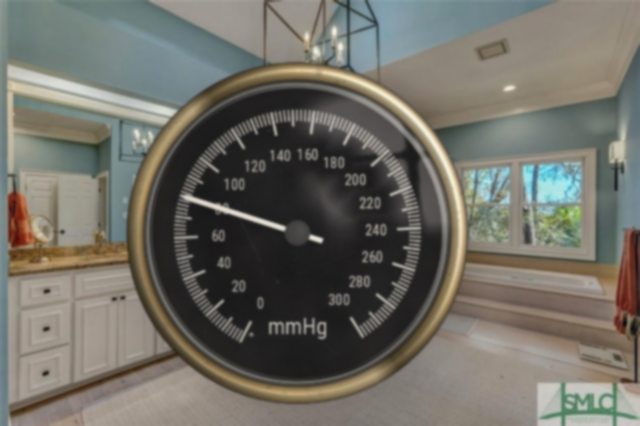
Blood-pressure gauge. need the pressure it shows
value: 80 mmHg
